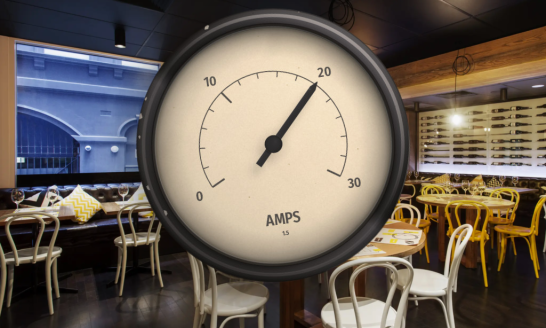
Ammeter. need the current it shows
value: 20 A
